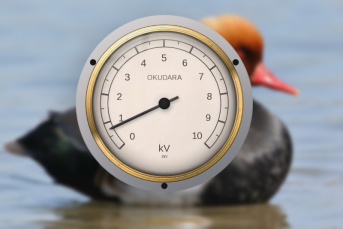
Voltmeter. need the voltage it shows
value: 0.75 kV
